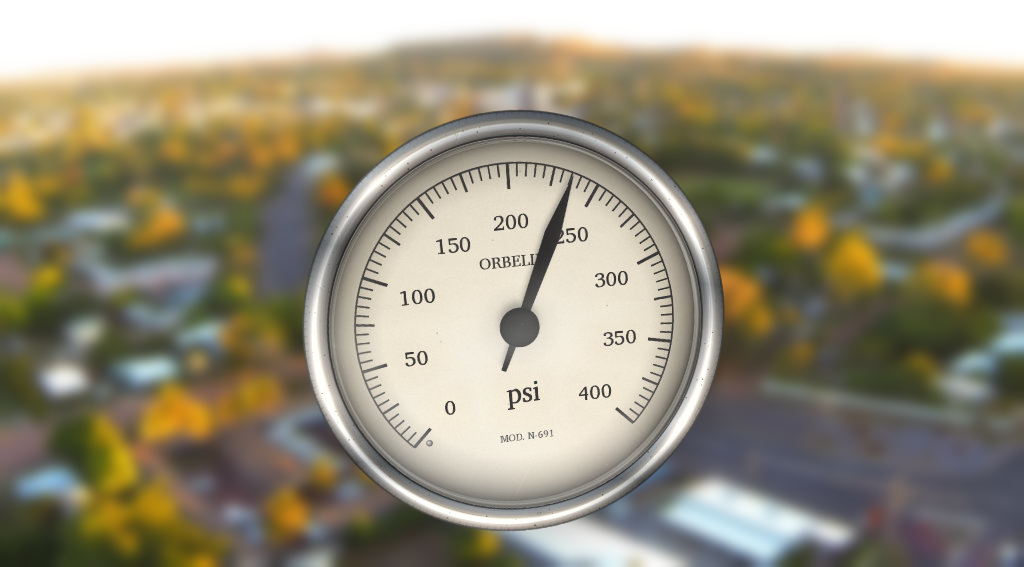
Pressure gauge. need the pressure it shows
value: 235 psi
